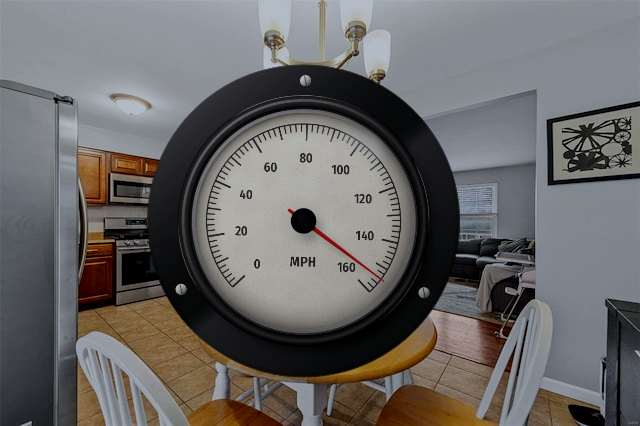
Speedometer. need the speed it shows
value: 154 mph
